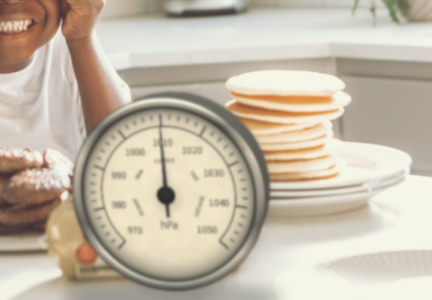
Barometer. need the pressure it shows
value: 1010 hPa
